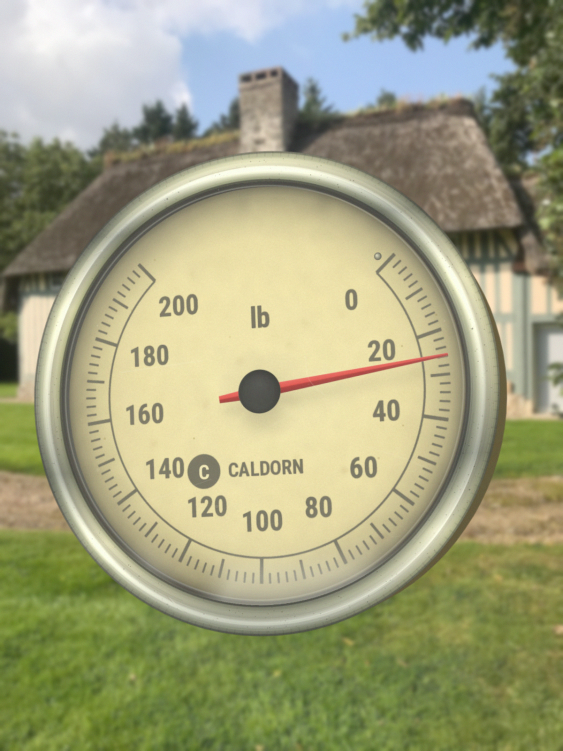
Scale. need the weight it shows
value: 26 lb
